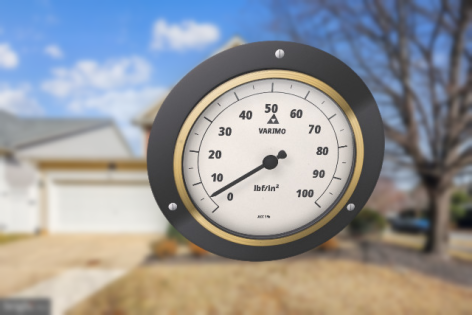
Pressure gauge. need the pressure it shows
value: 5 psi
